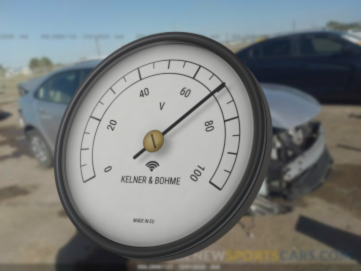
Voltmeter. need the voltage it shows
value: 70 V
